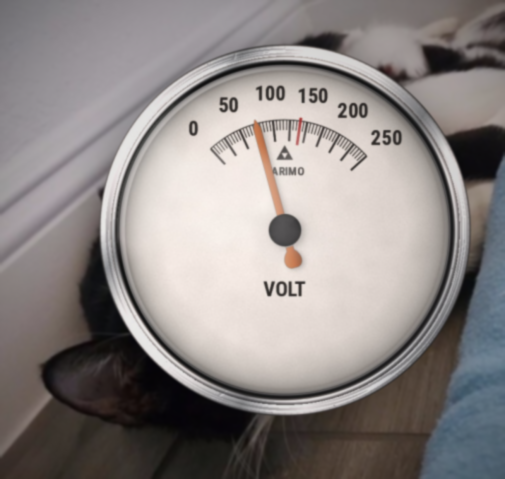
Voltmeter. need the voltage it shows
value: 75 V
